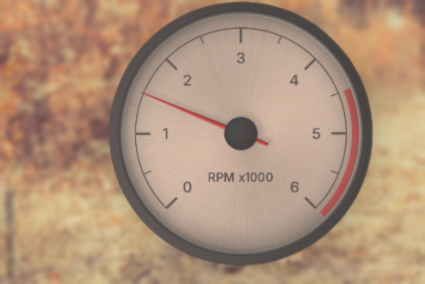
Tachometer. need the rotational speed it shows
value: 1500 rpm
